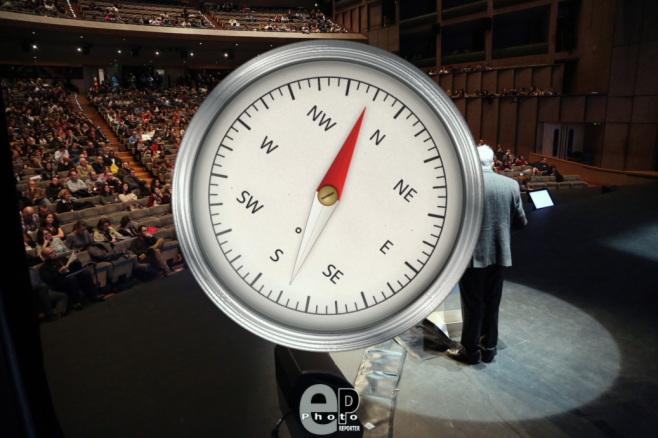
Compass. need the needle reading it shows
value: 342.5 °
